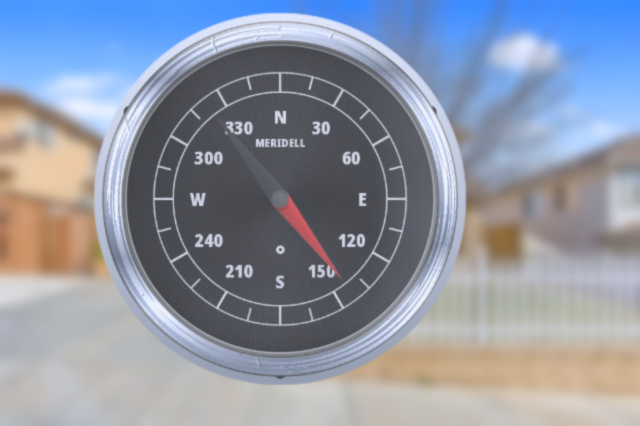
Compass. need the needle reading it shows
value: 142.5 °
